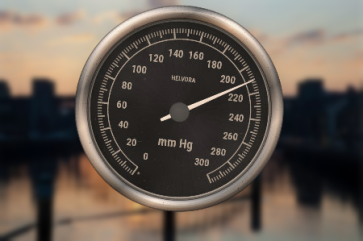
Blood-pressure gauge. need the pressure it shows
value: 210 mmHg
